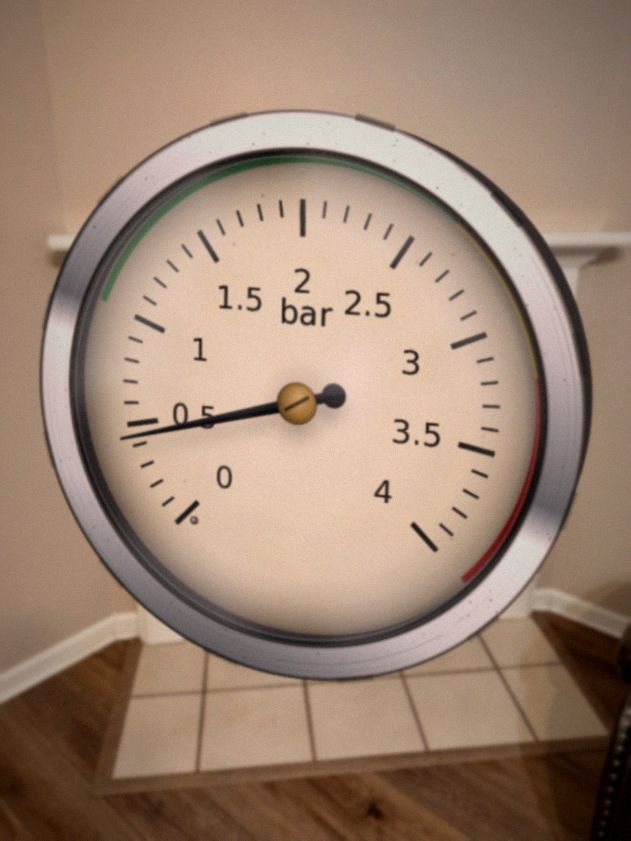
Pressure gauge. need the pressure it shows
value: 0.45 bar
